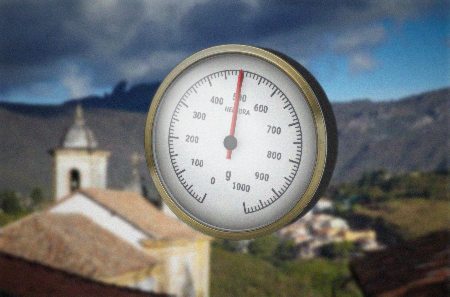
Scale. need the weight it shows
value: 500 g
